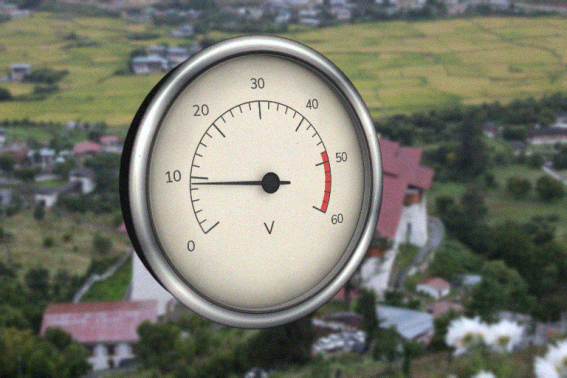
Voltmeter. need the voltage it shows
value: 9 V
